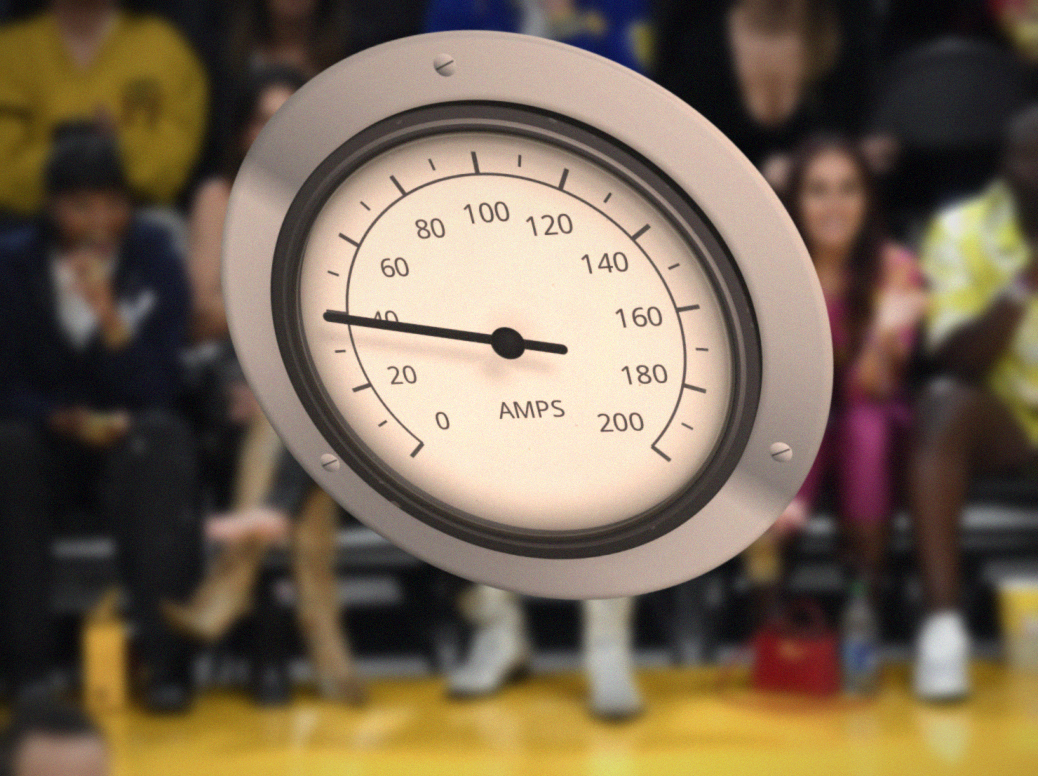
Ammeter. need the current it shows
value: 40 A
